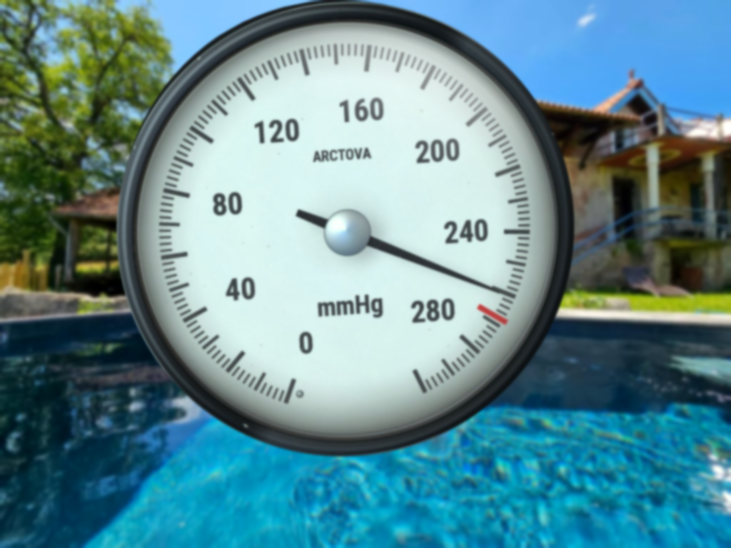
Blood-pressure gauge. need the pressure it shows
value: 260 mmHg
